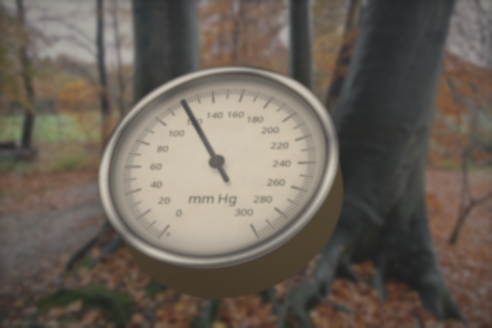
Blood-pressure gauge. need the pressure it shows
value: 120 mmHg
